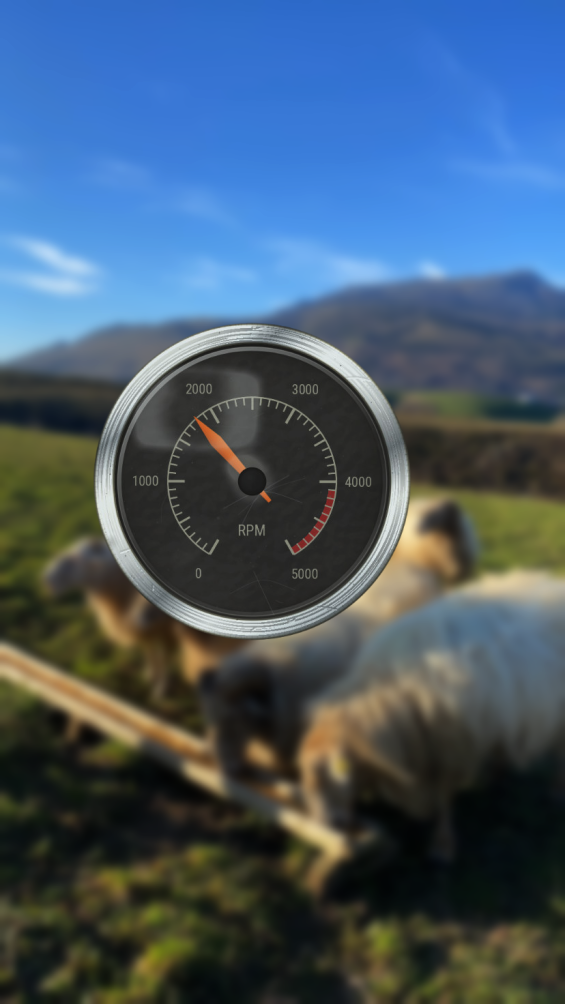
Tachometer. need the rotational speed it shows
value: 1800 rpm
